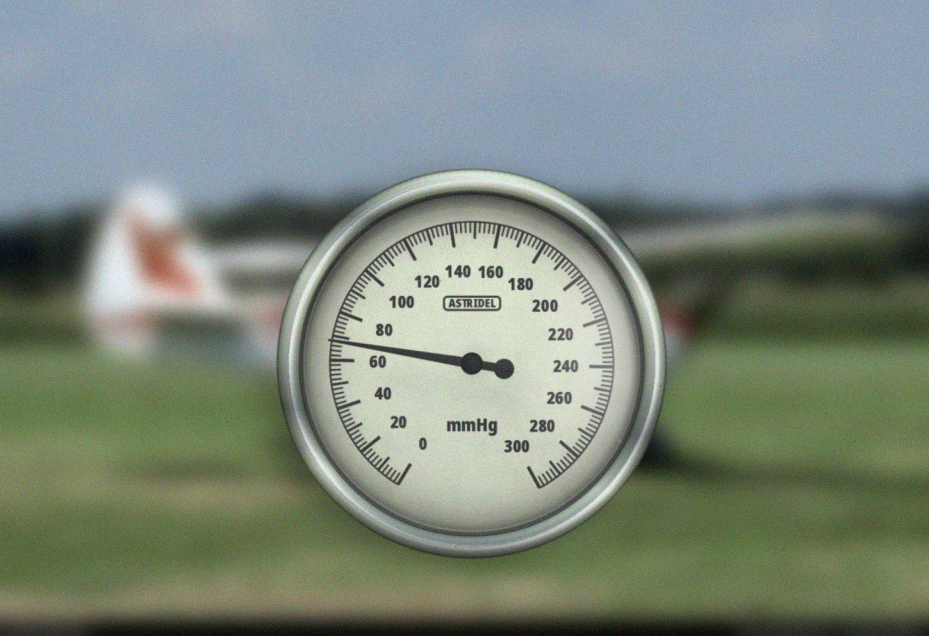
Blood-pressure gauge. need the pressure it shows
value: 68 mmHg
